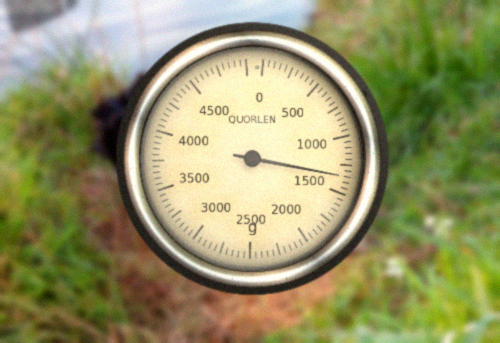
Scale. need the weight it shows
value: 1350 g
